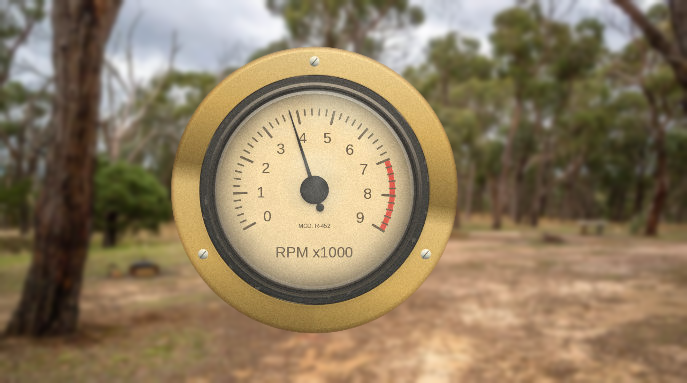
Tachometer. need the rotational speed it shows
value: 3800 rpm
